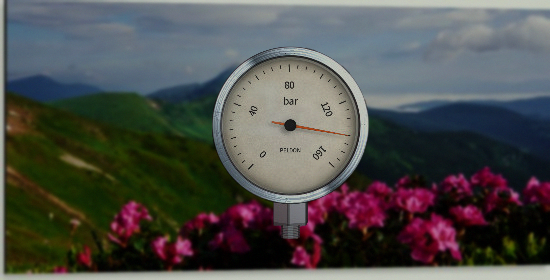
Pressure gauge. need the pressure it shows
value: 140 bar
